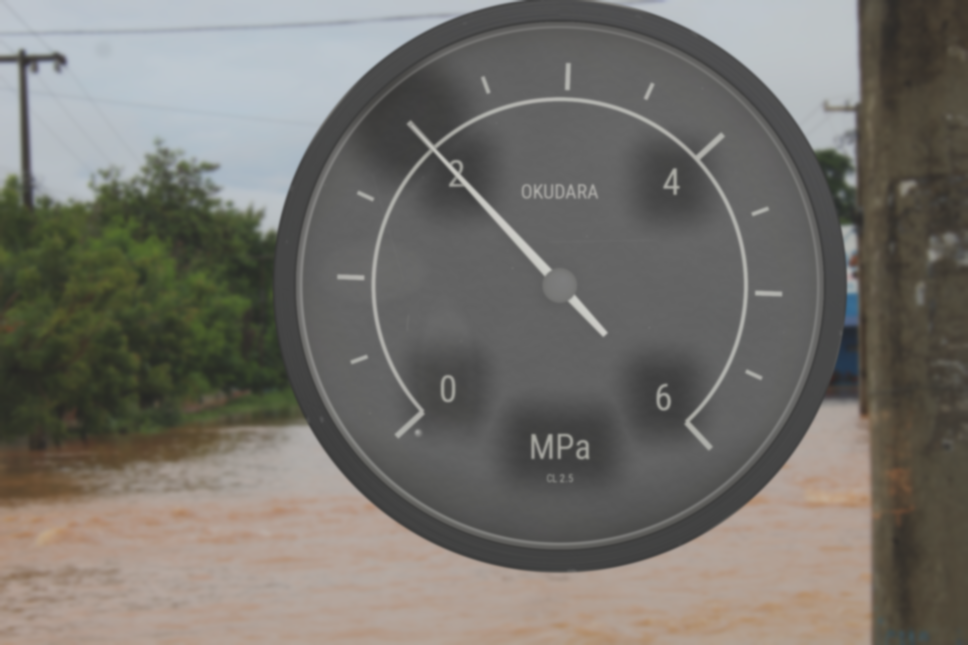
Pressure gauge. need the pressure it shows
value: 2 MPa
